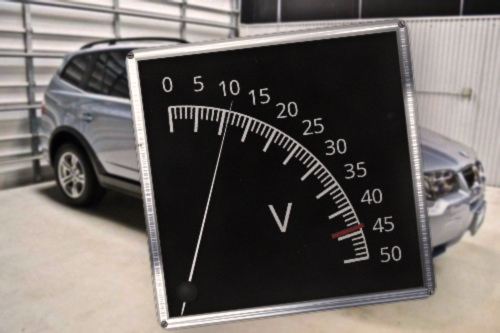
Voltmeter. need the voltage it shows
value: 11 V
